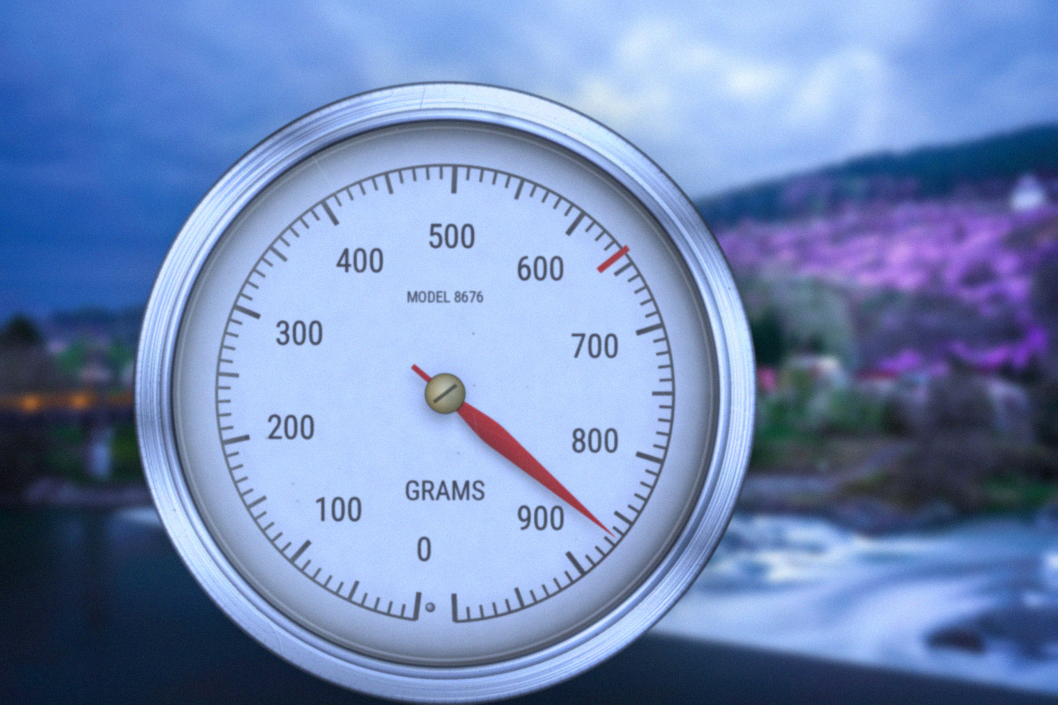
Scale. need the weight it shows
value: 865 g
